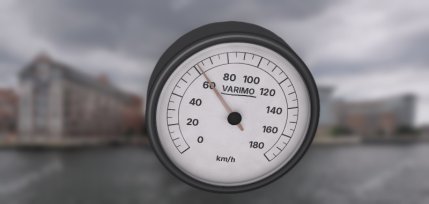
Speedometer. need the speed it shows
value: 62.5 km/h
